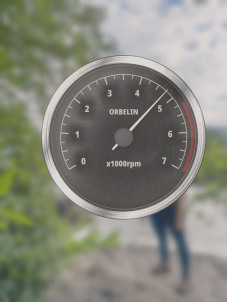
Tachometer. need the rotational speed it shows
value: 4750 rpm
